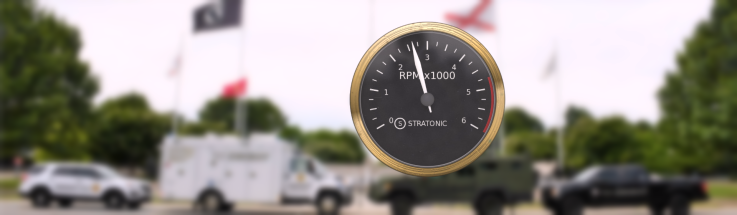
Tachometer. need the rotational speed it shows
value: 2625 rpm
